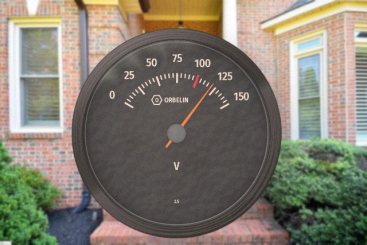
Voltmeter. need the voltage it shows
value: 120 V
